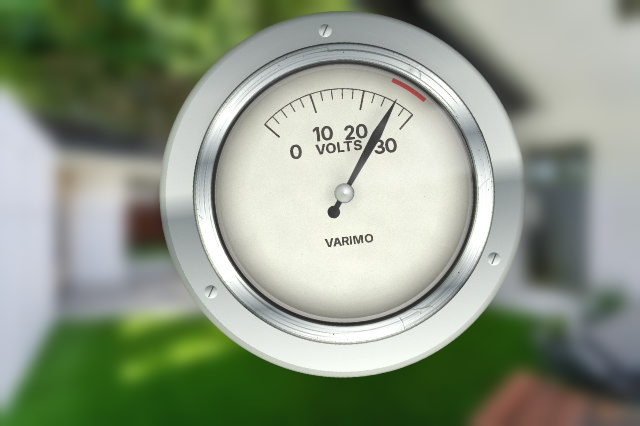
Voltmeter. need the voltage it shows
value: 26 V
